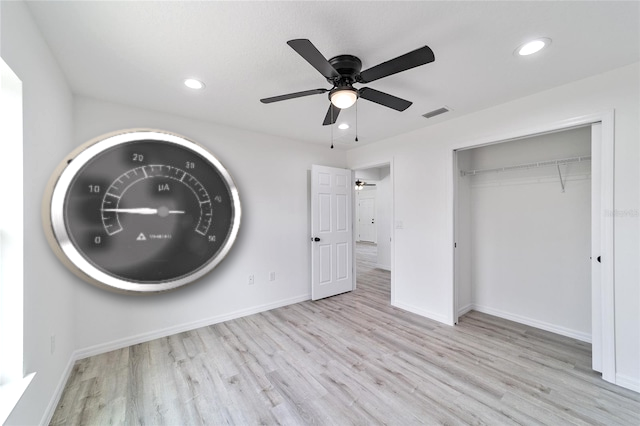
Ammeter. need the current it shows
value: 6 µA
